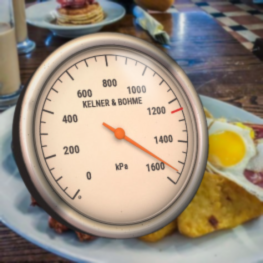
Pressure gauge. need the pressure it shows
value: 1550 kPa
